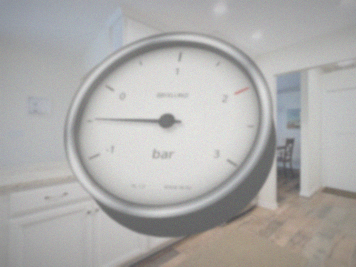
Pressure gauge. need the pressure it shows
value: -0.5 bar
